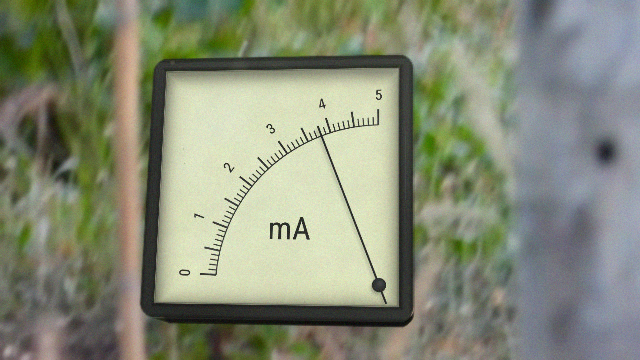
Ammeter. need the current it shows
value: 3.8 mA
